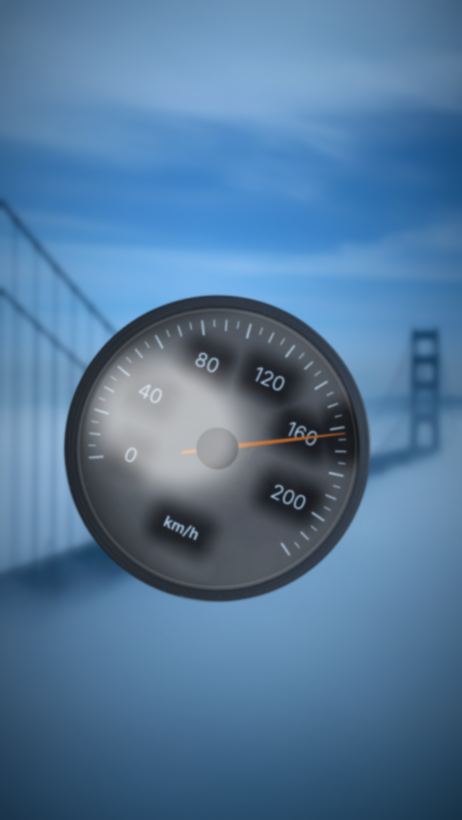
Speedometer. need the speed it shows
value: 162.5 km/h
